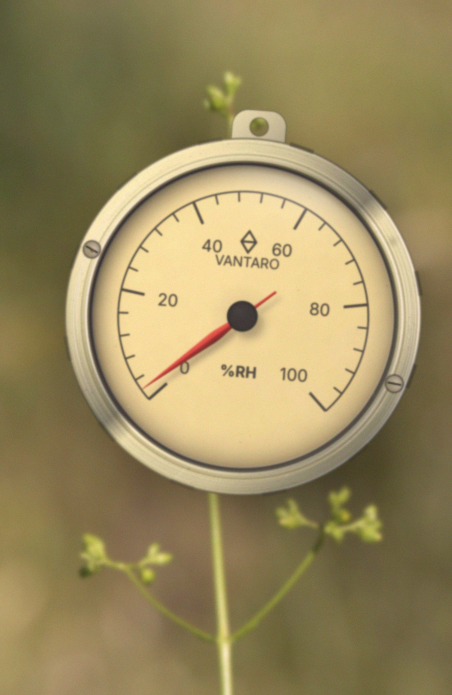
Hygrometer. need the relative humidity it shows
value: 2 %
